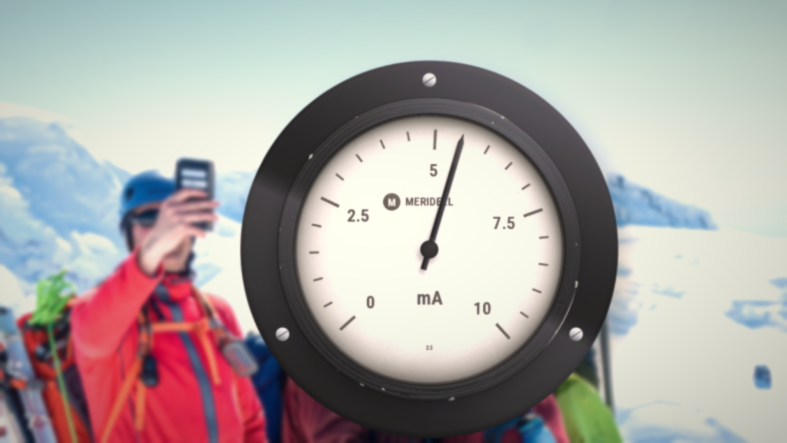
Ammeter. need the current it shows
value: 5.5 mA
